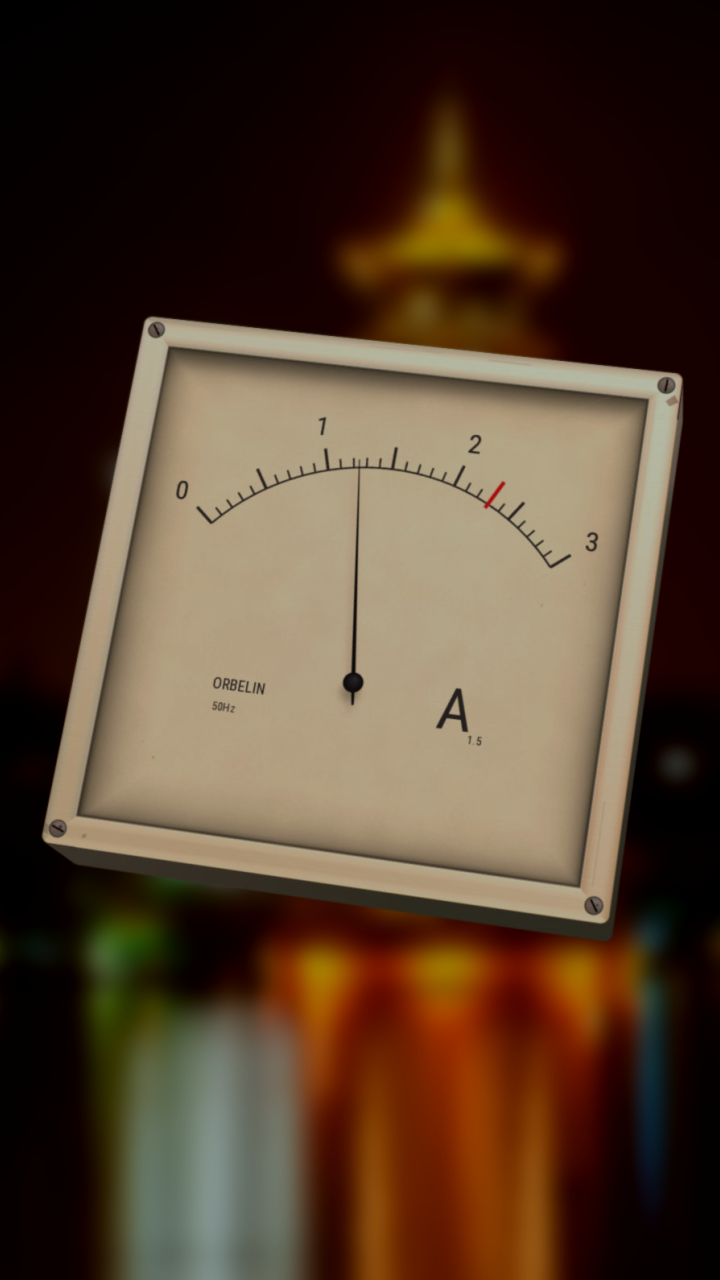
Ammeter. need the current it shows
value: 1.25 A
